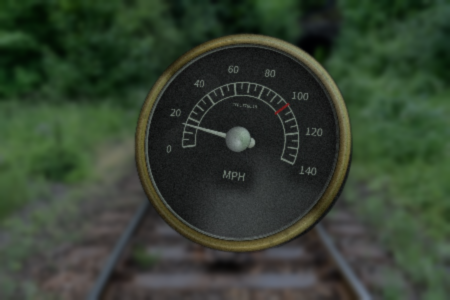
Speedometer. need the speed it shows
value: 15 mph
